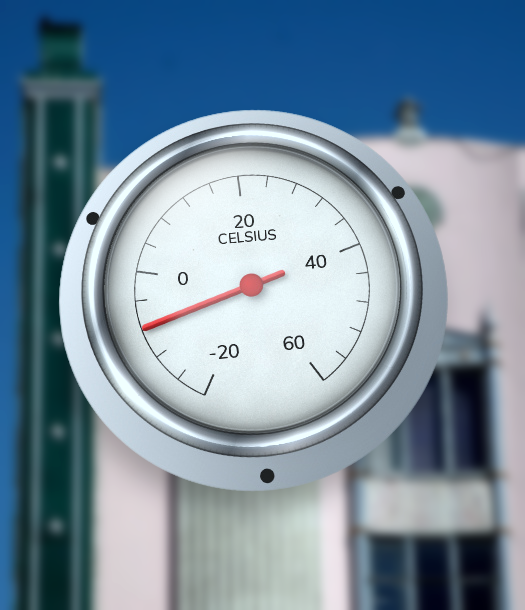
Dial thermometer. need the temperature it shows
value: -8 °C
